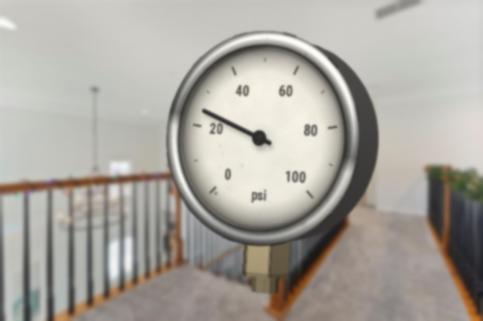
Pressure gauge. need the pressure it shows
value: 25 psi
